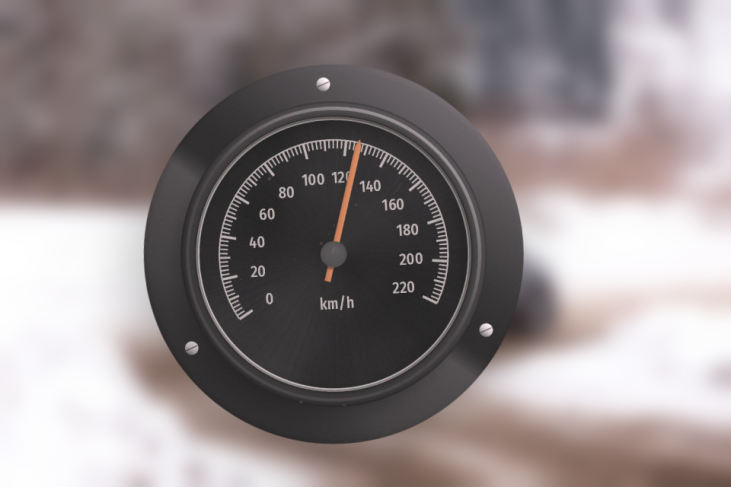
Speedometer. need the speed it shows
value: 126 km/h
